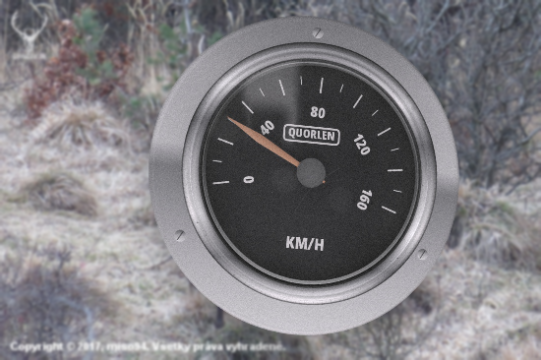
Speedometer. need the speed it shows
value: 30 km/h
